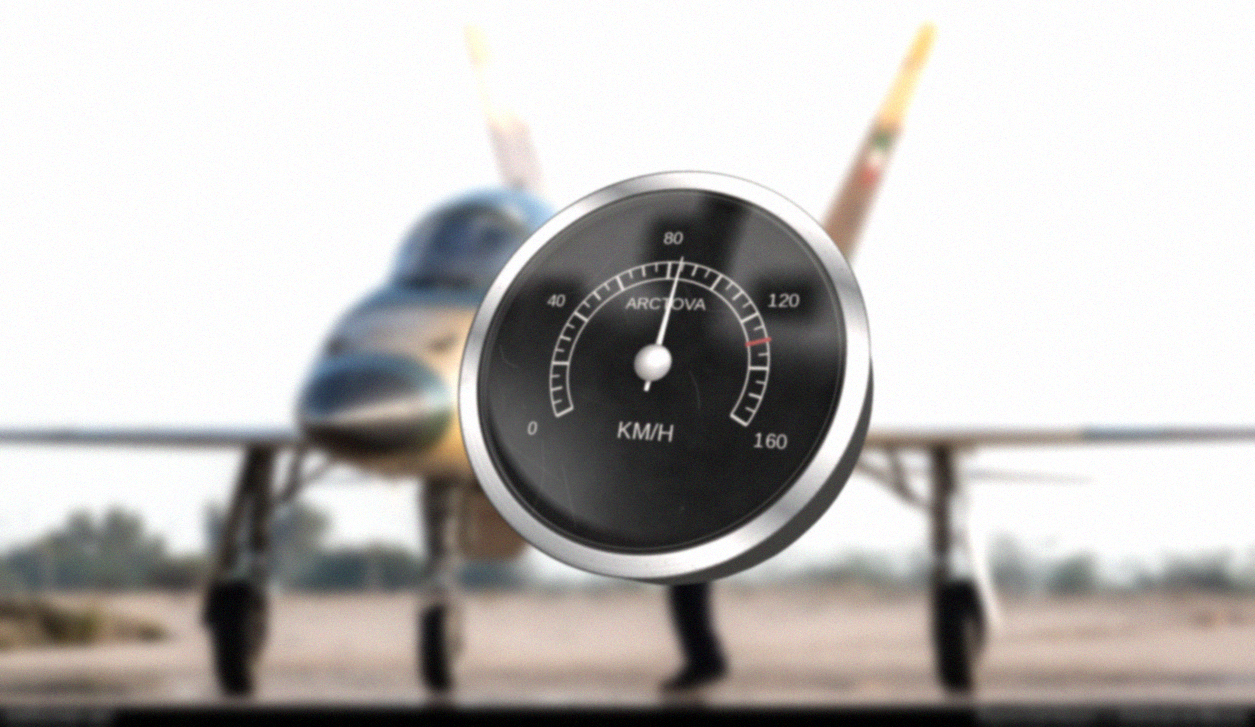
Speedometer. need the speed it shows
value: 85 km/h
